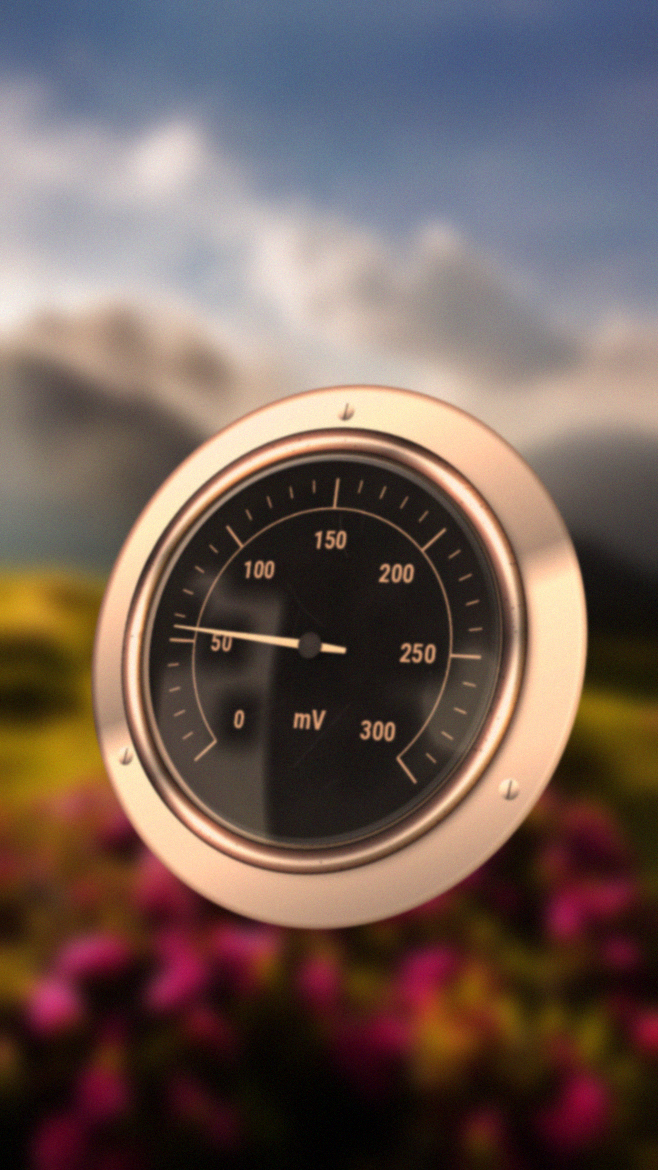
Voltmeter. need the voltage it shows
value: 55 mV
